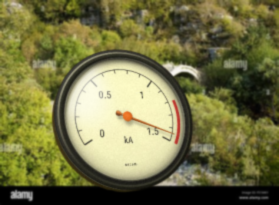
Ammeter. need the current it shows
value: 1.45 kA
